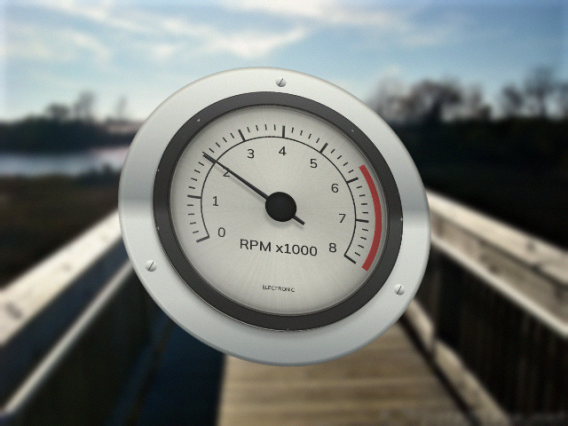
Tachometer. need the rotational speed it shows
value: 2000 rpm
